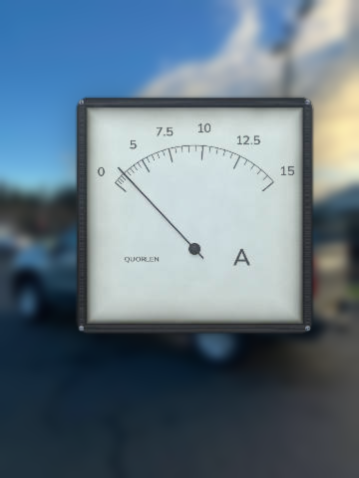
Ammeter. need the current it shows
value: 2.5 A
